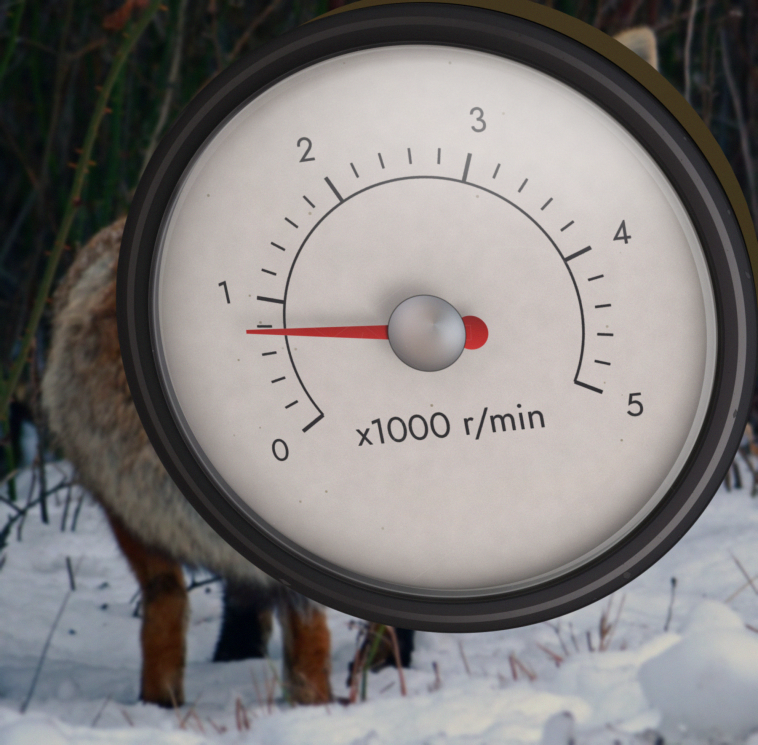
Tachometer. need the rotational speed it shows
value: 800 rpm
